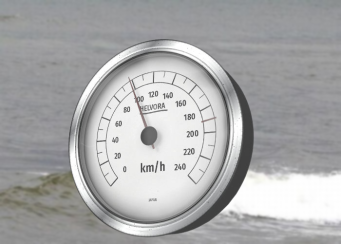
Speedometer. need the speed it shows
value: 100 km/h
